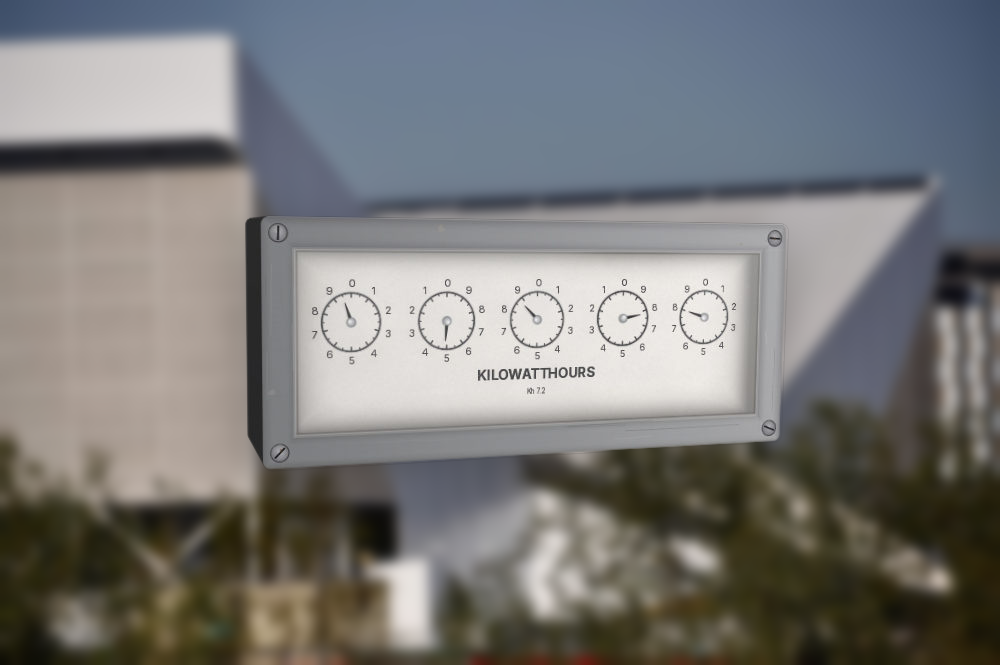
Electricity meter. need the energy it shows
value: 94878 kWh
